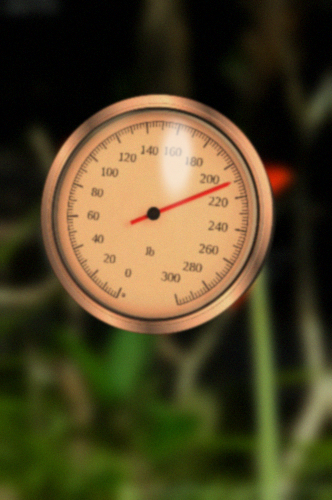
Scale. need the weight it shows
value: 210 lb
